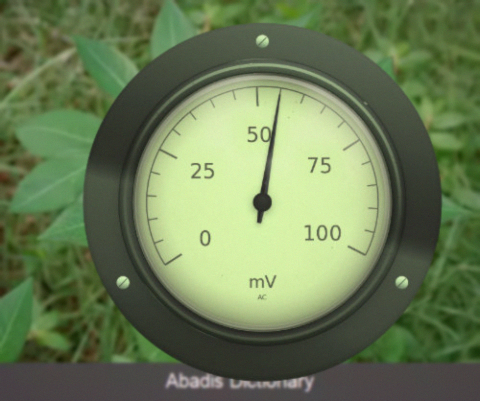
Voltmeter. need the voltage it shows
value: 55 mV
